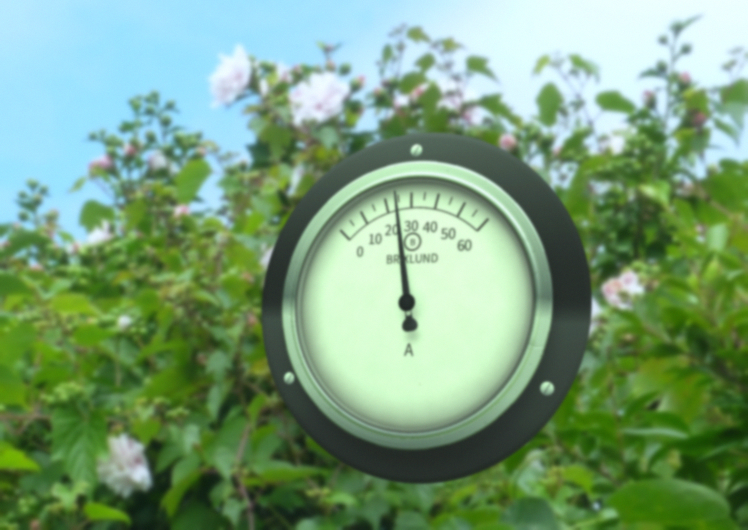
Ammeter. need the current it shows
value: 25 A
